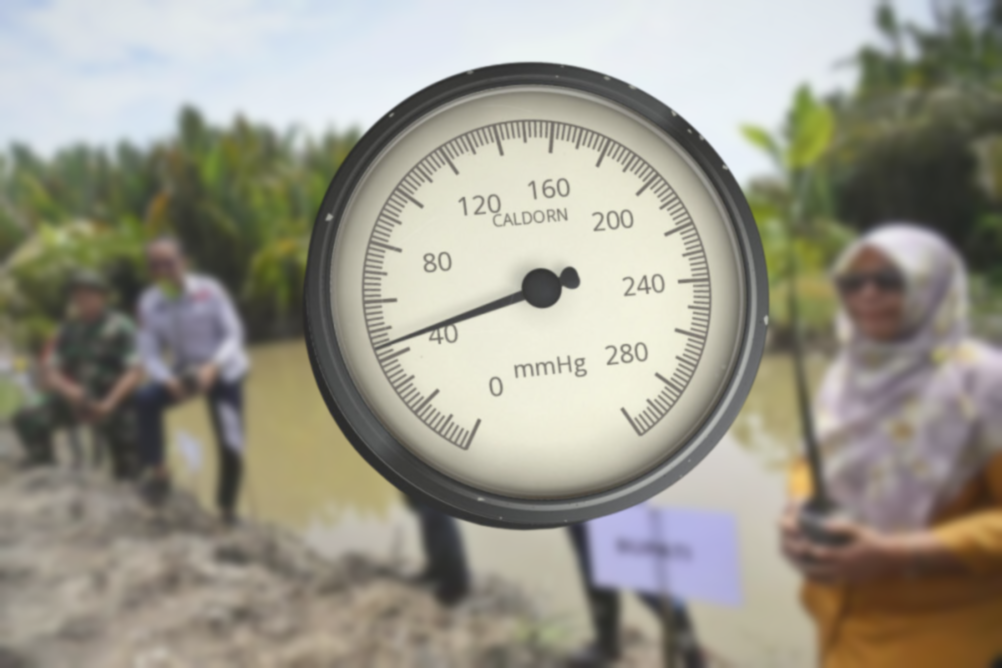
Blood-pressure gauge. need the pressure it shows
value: 44 mmHg
